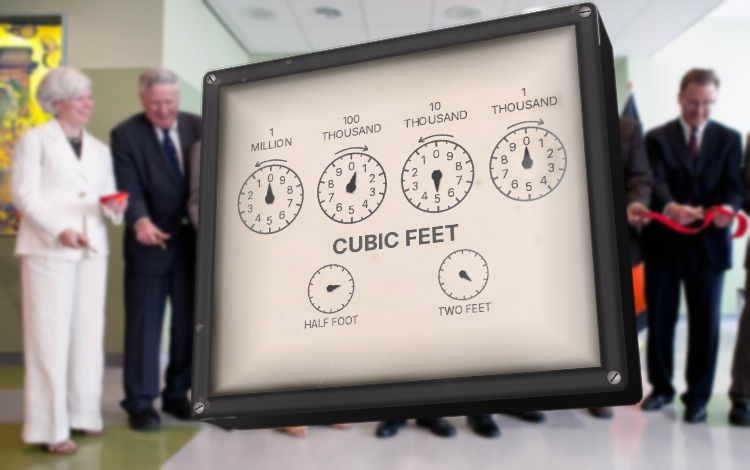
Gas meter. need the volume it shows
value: 5000 ft³
